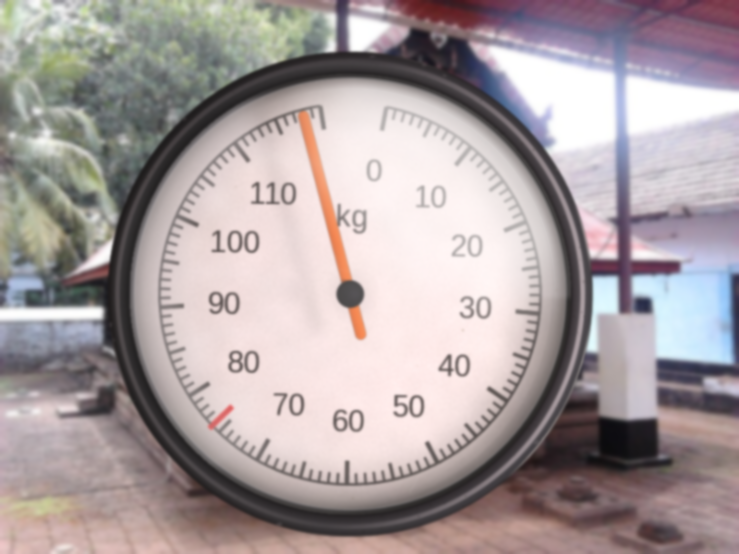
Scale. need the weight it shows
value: 118 kg
